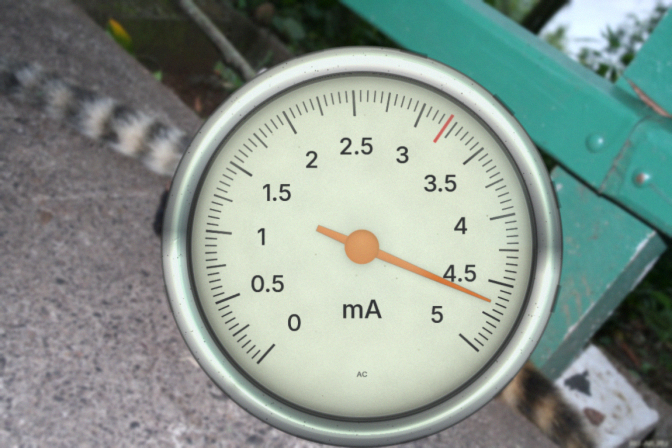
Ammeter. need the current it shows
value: 4.65 mA
